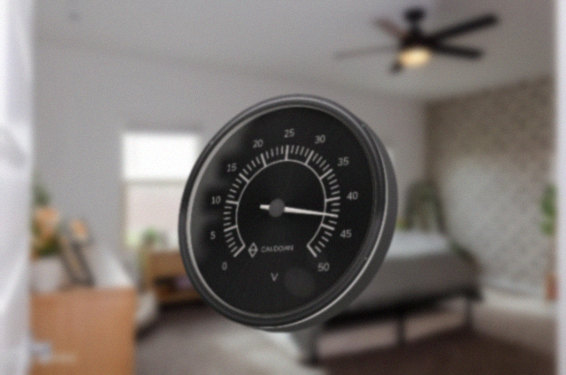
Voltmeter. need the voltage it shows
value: 43 V
